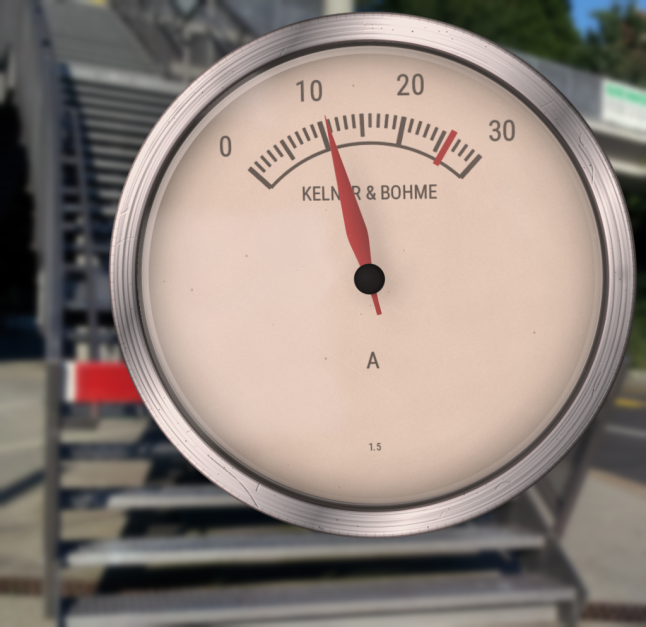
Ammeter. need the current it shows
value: 11 A
